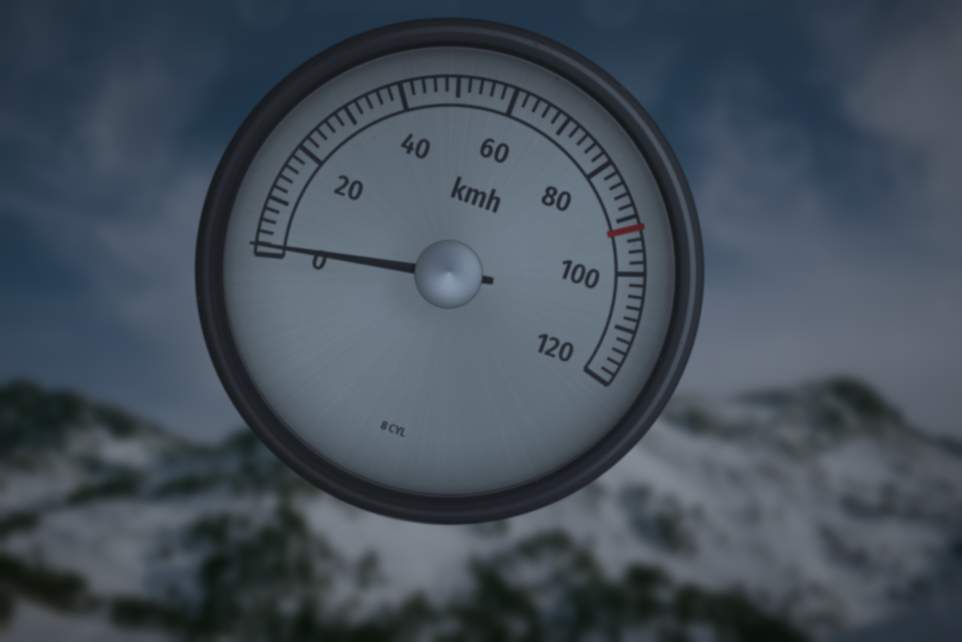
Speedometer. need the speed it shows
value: 2 km/h
